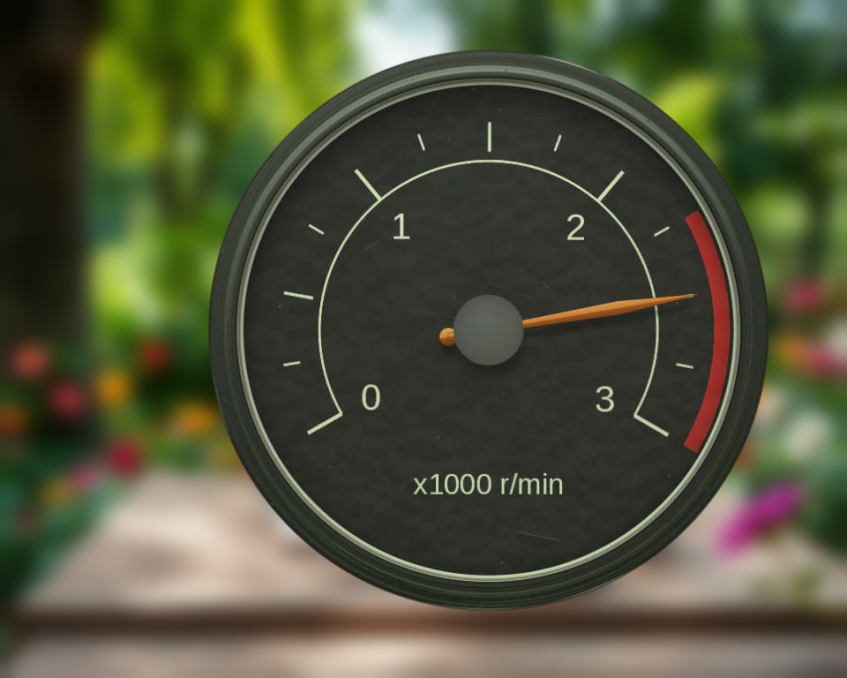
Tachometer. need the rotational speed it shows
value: 2500 rpm
